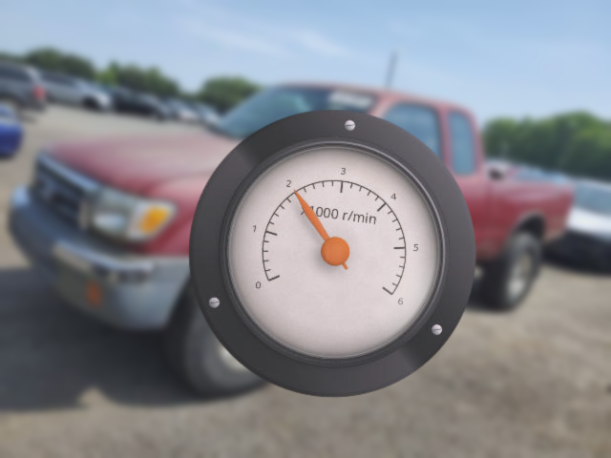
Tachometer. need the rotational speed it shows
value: 2000 rpm
